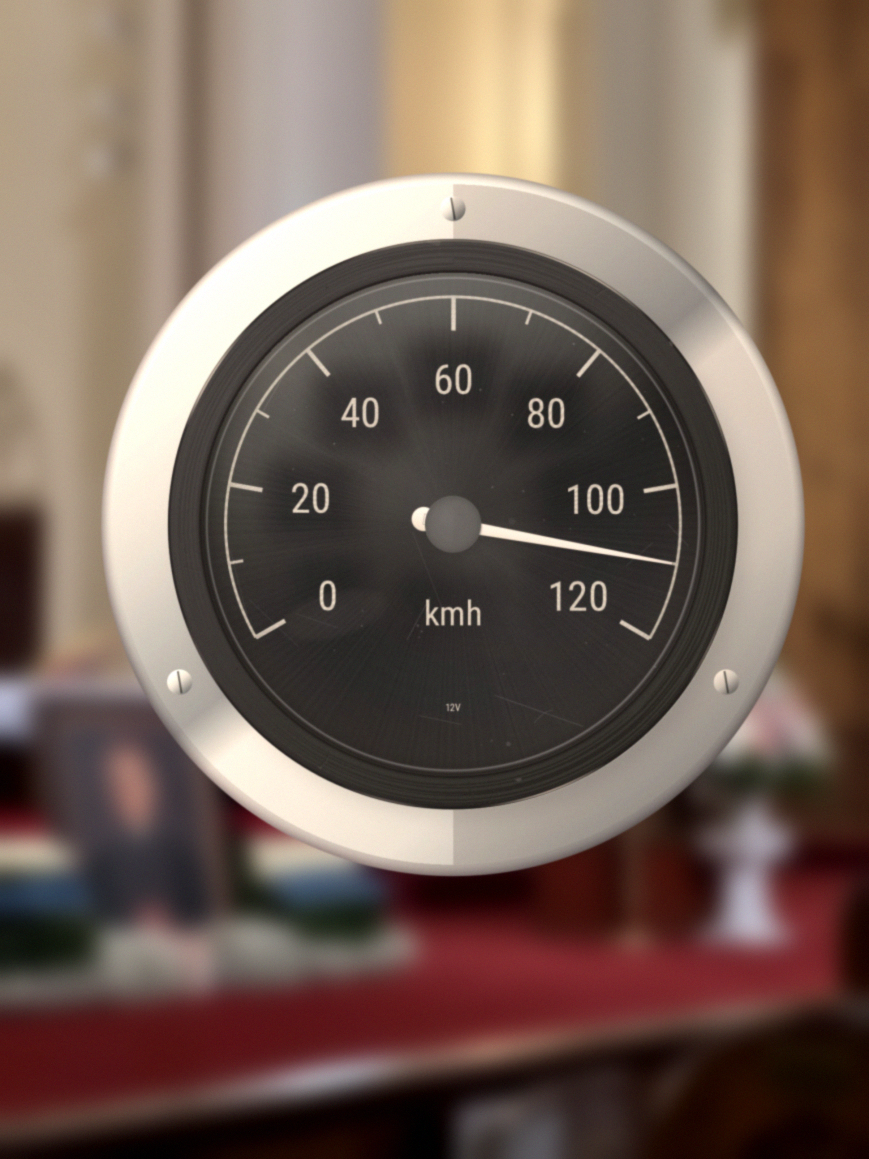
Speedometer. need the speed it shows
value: 110 km/h
